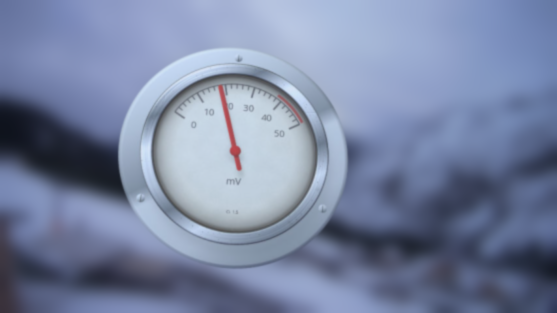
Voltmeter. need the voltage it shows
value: 18 mV
